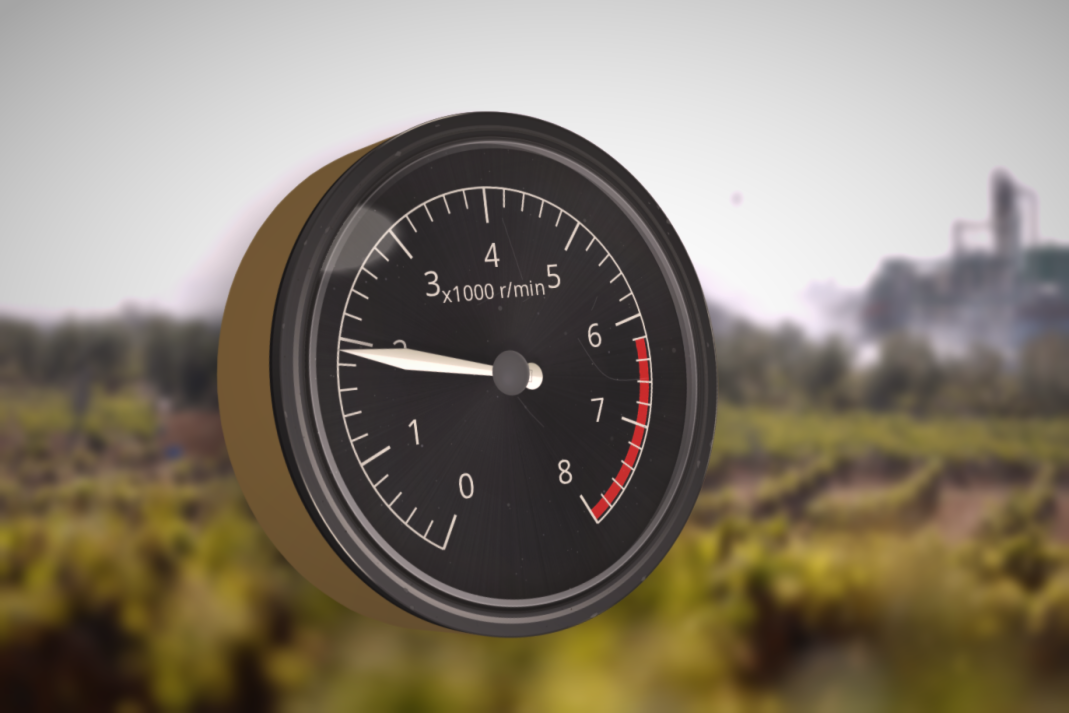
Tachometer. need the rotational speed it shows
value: 1900 rpm
